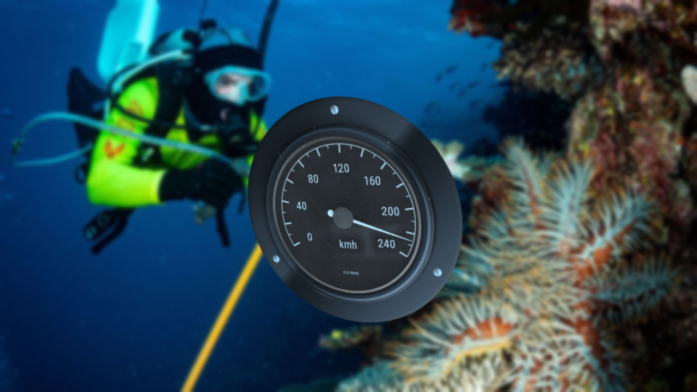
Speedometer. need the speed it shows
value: 225 km/h
